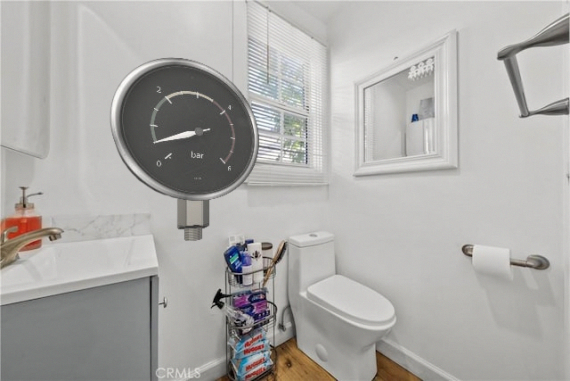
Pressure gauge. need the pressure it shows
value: 0.5 bar
